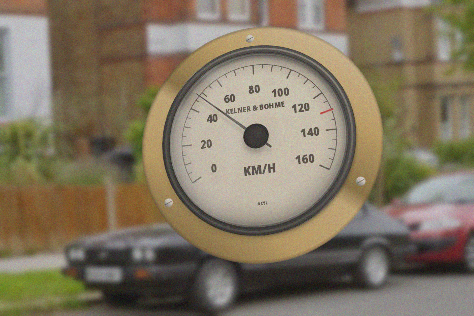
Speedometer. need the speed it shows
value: 47.5 km/h
